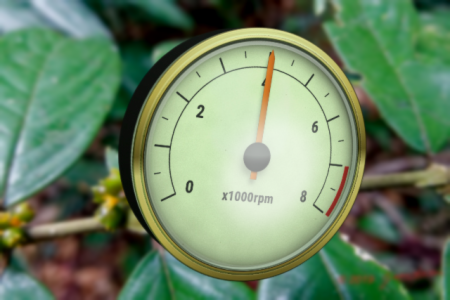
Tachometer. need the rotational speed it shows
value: 4000 rpm
